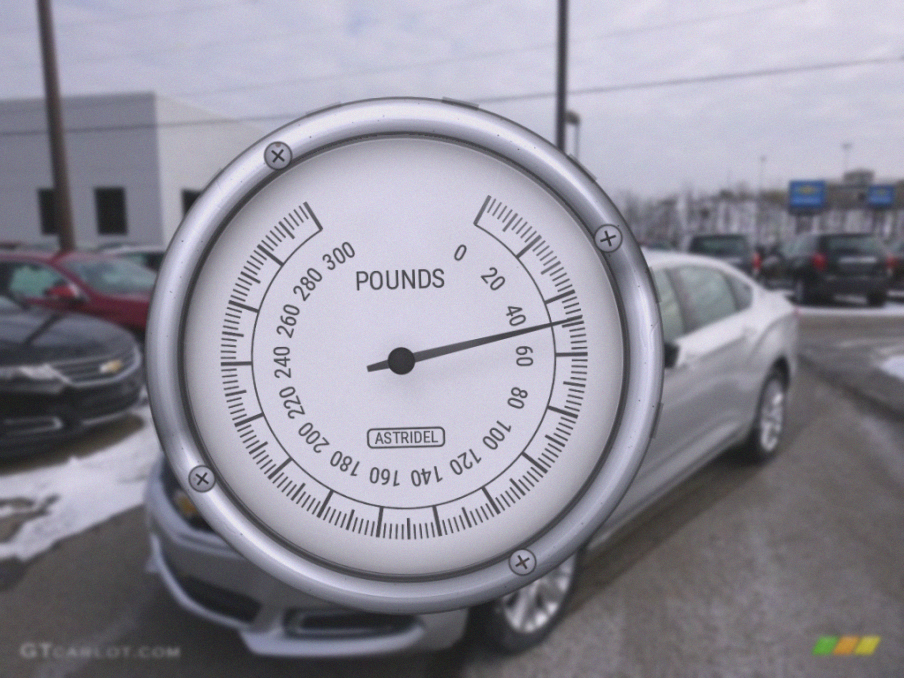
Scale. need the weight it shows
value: 48 lb
